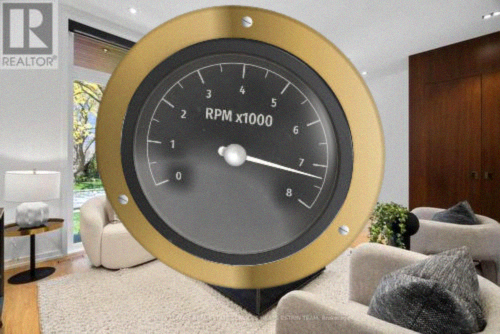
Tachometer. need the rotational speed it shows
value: 7250 rpm
